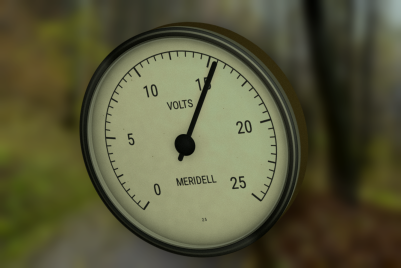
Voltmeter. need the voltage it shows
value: 15.5 V
